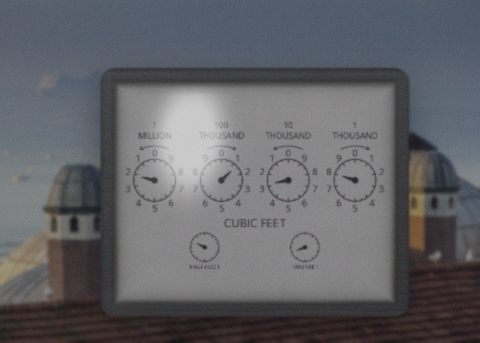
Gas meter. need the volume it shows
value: 212800 ft³
